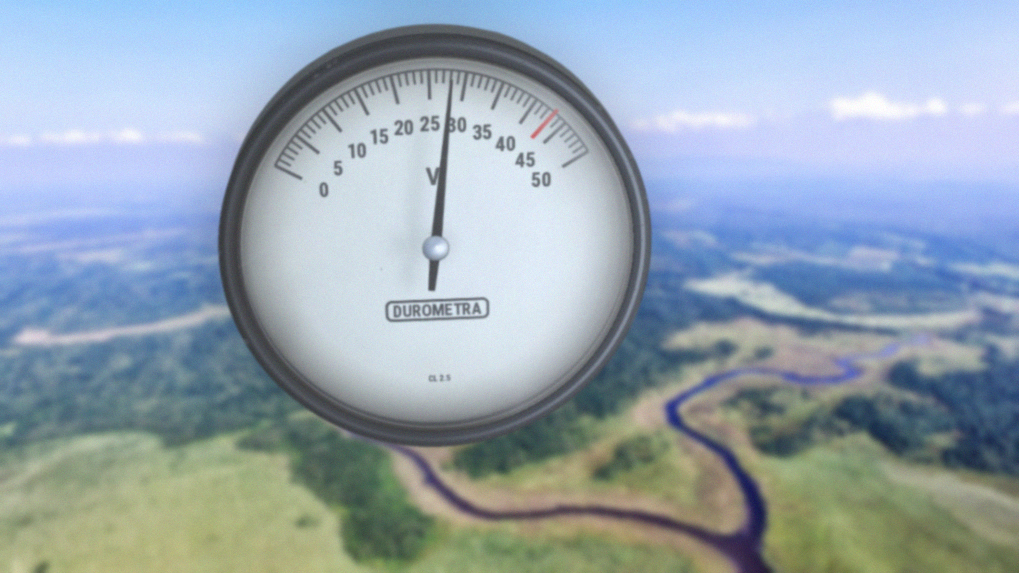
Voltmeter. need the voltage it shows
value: 28 V
